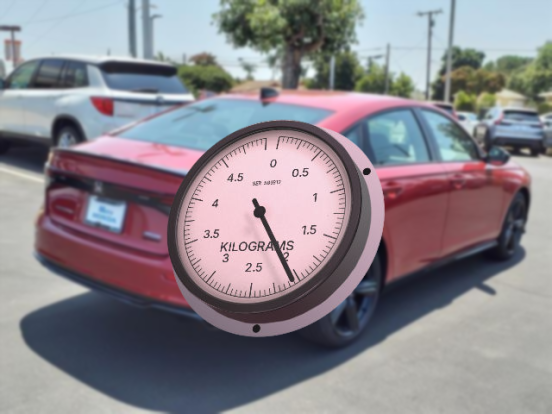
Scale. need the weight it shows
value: 2.05 kg
